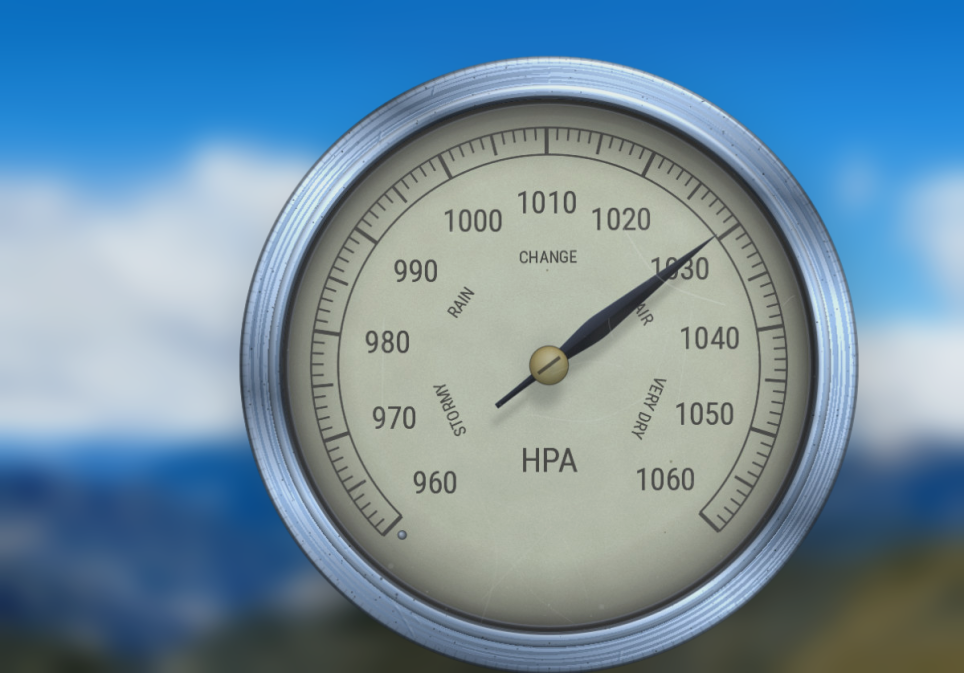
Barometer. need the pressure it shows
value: 1029.5 hPa
